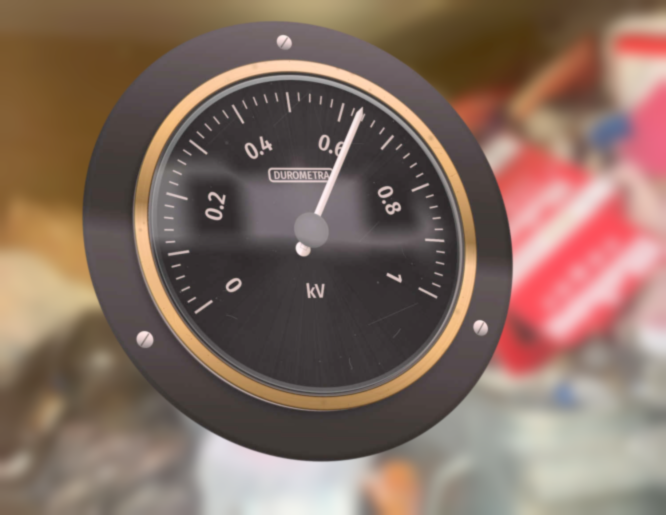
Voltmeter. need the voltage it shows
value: 0.63 kV
